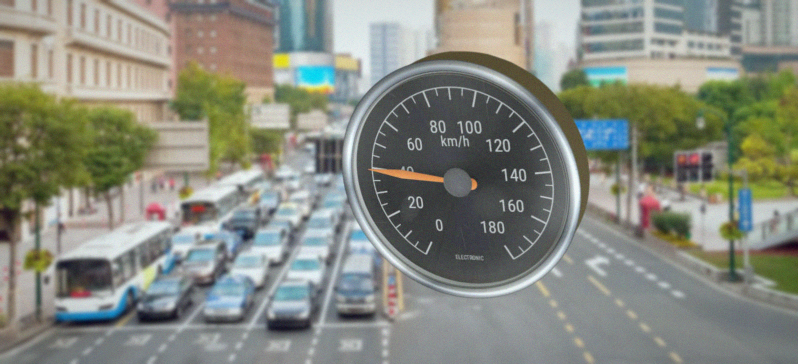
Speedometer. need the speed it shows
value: 40 km/h
